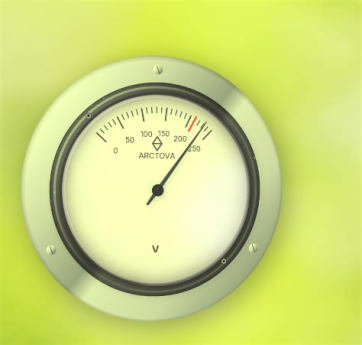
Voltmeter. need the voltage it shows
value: 230 V
